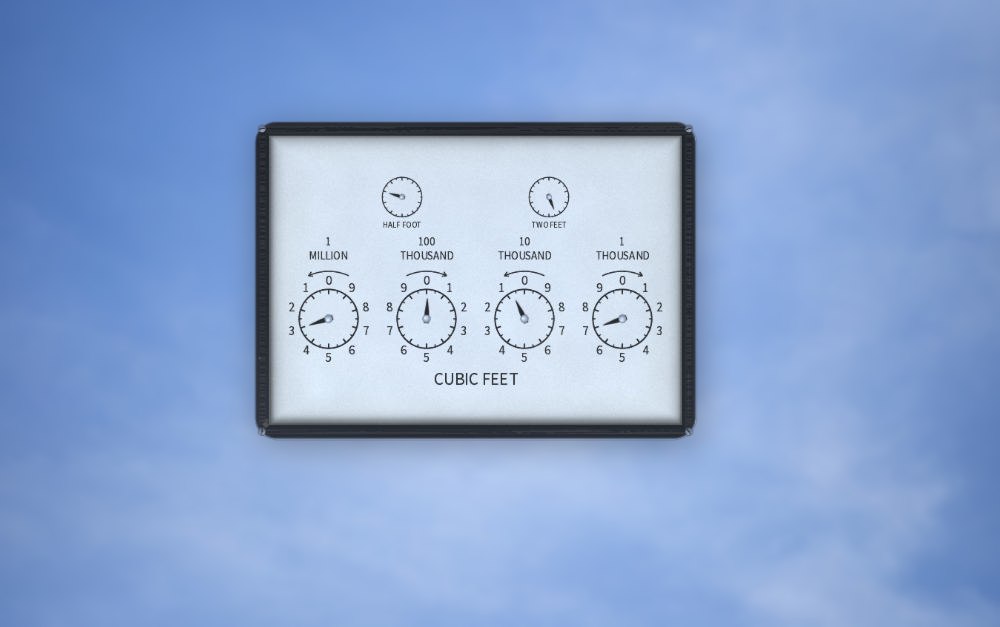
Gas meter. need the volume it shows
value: 300700 ft³
